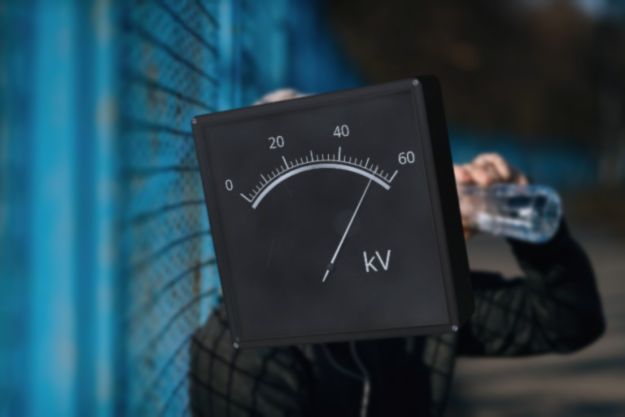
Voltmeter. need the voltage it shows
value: 54 kV
